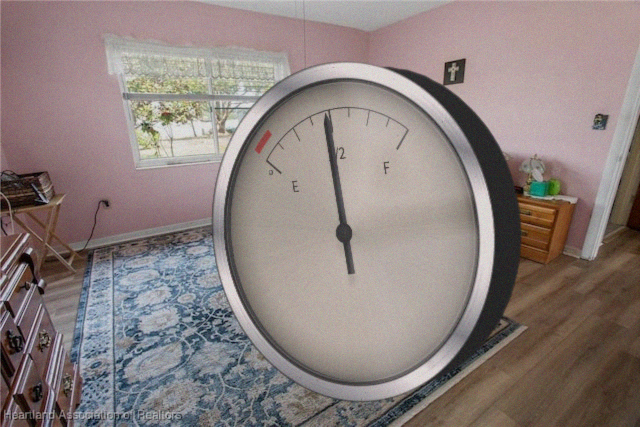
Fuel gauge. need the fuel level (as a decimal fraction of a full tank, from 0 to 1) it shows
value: 0.5
